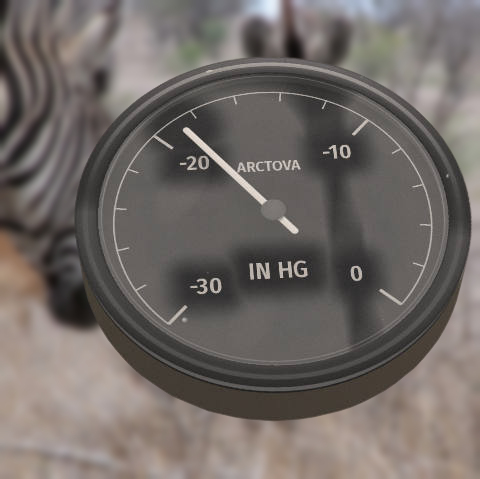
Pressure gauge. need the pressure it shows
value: -19 inHg
